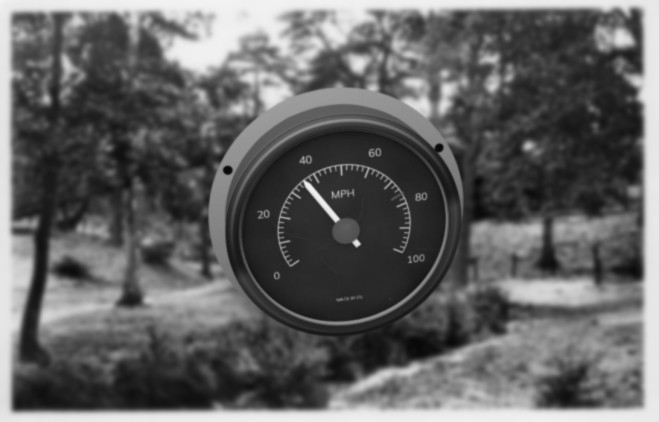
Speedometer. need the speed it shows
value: 36 mph
